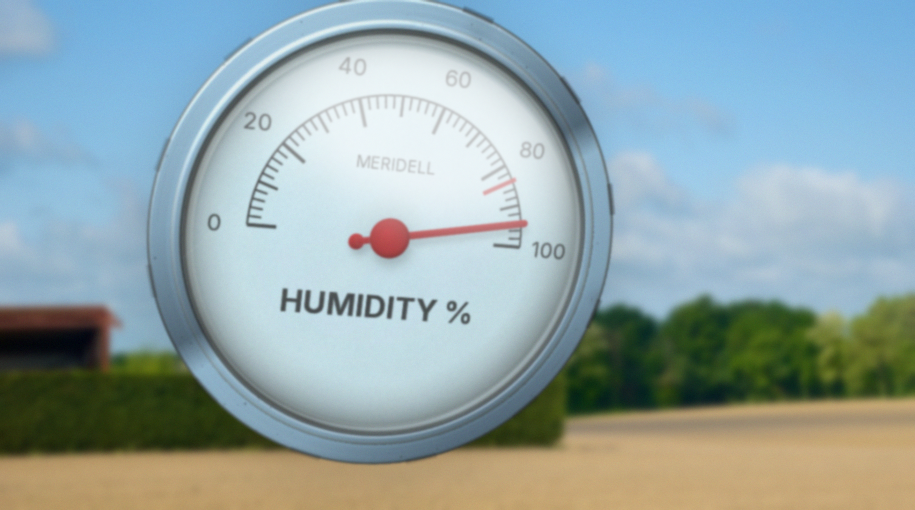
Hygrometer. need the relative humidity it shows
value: 94 %
